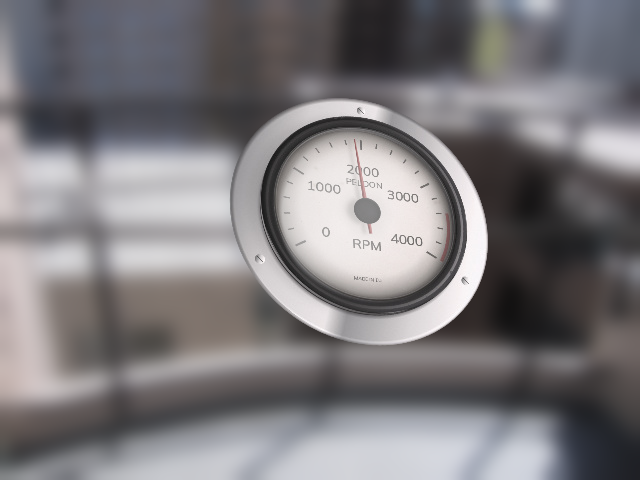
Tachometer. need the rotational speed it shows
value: 1900 rpm
